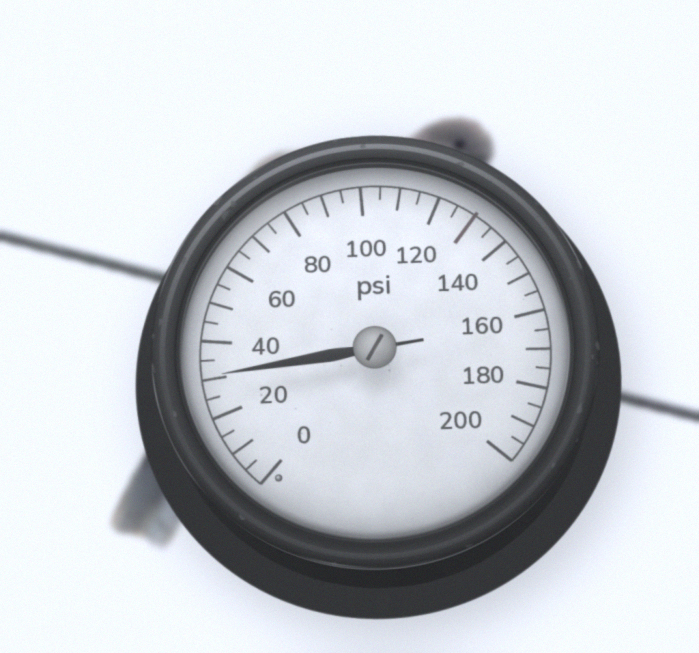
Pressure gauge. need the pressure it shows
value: 30 psi
